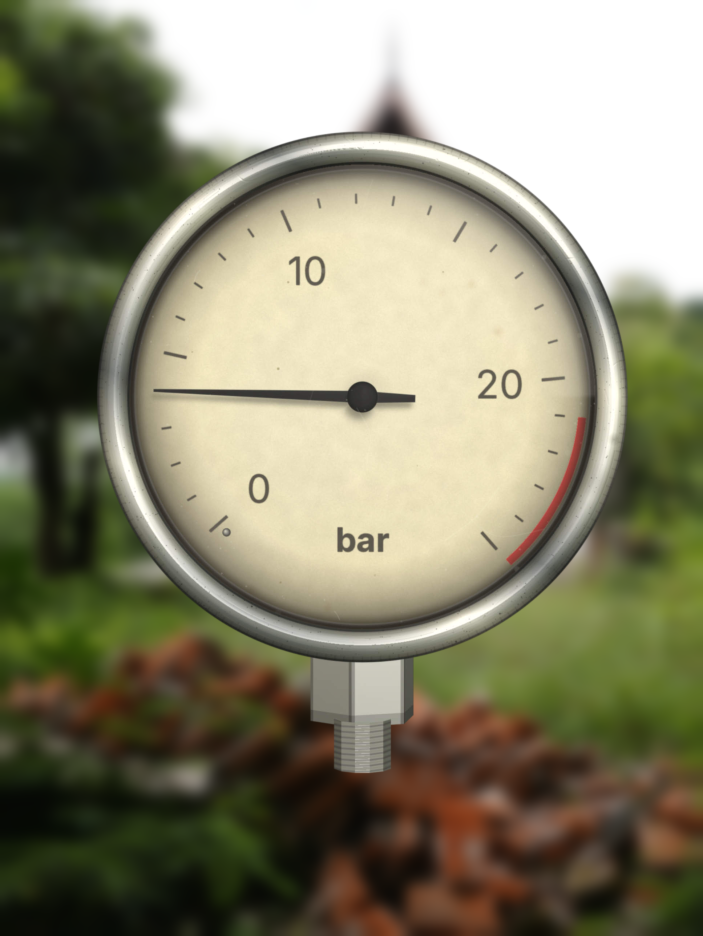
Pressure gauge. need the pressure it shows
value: 4 bar
